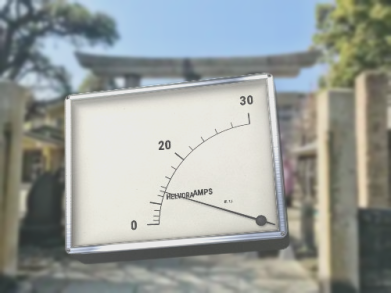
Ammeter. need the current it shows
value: 13 A
